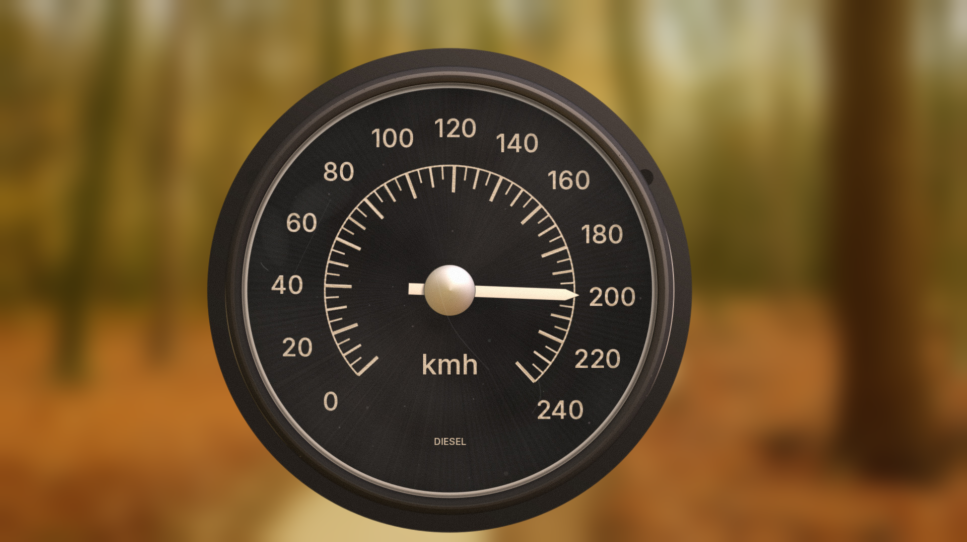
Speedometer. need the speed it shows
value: 200 km/h
